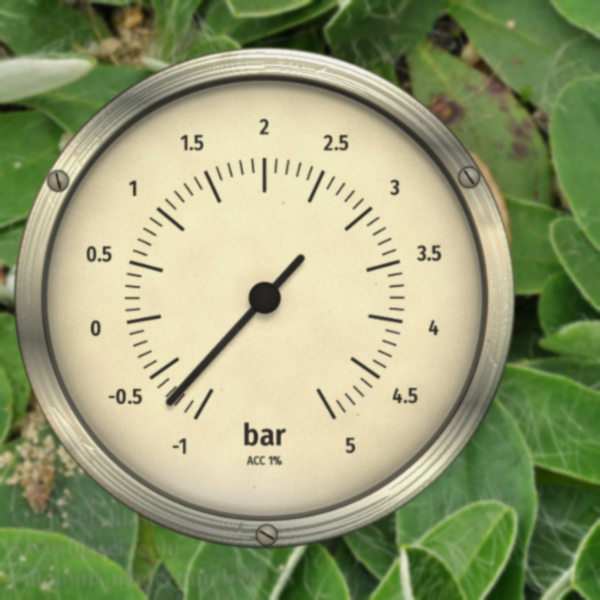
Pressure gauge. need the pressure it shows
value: -0.75 bar
